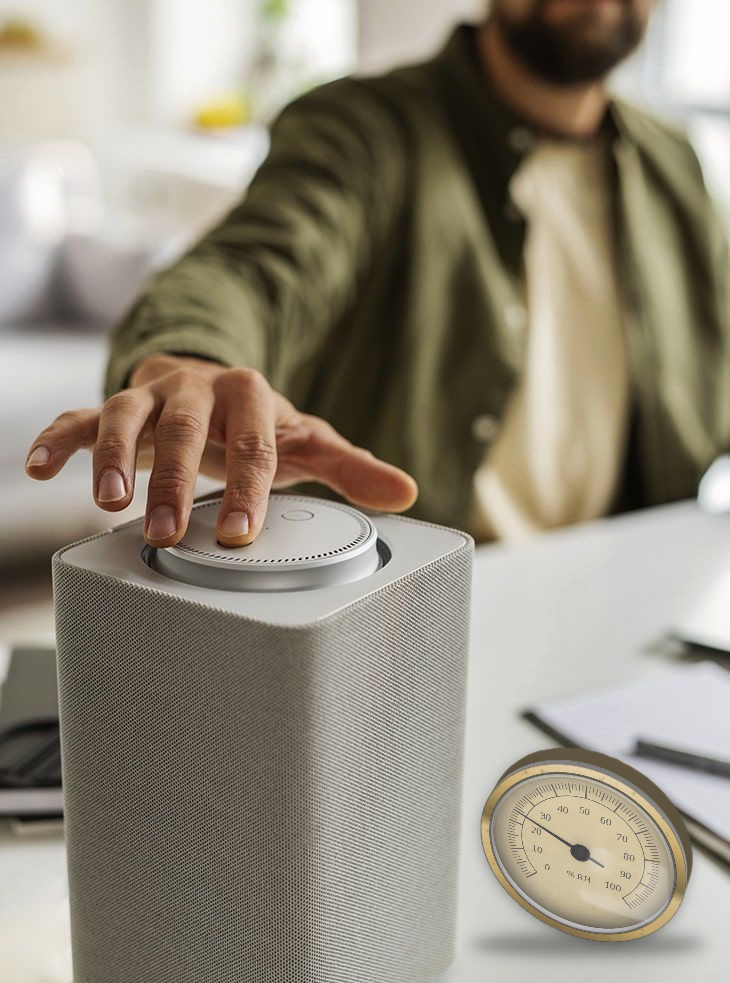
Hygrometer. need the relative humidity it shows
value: 25 %
